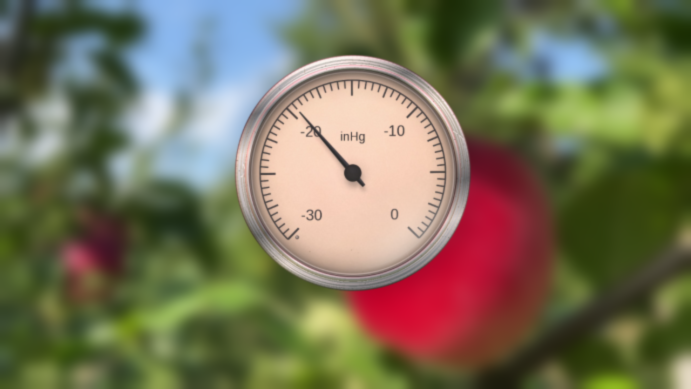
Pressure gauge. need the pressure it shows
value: -19.5 inHg
